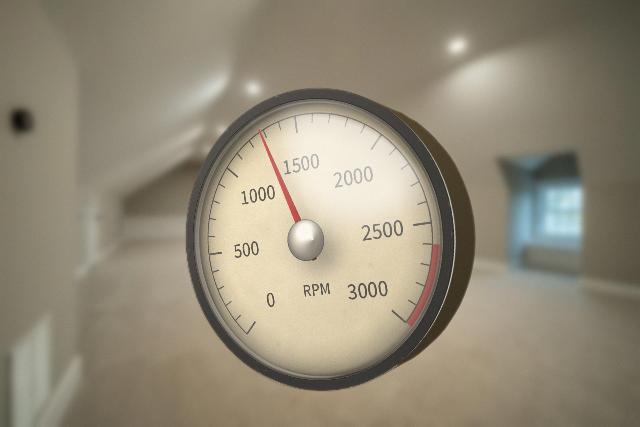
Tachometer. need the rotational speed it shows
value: 1300 rpm
